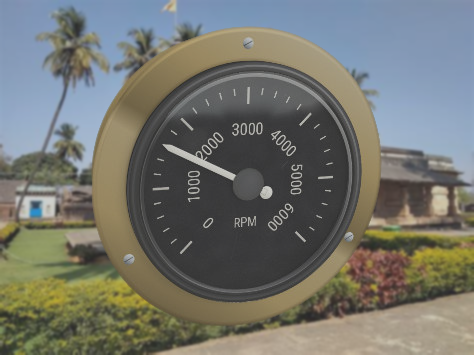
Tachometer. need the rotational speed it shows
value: 1600 rpm
